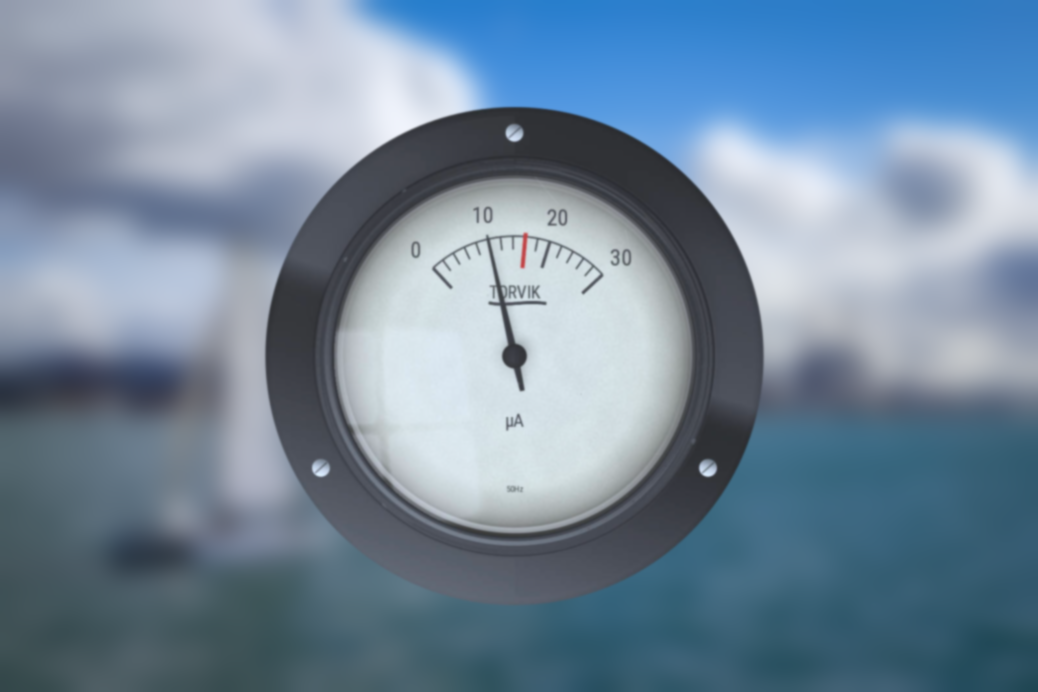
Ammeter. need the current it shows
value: 10 µA
